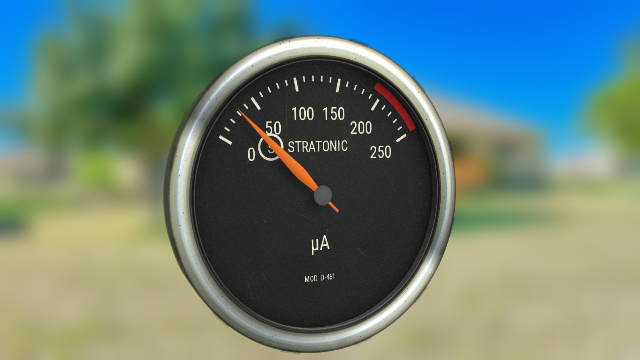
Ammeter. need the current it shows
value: 30 µA
